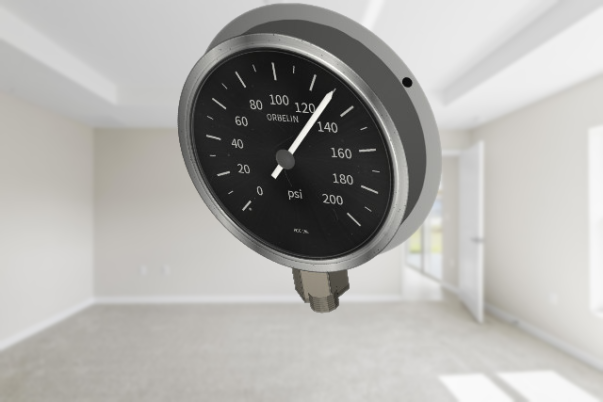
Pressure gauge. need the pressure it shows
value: 130 psi
